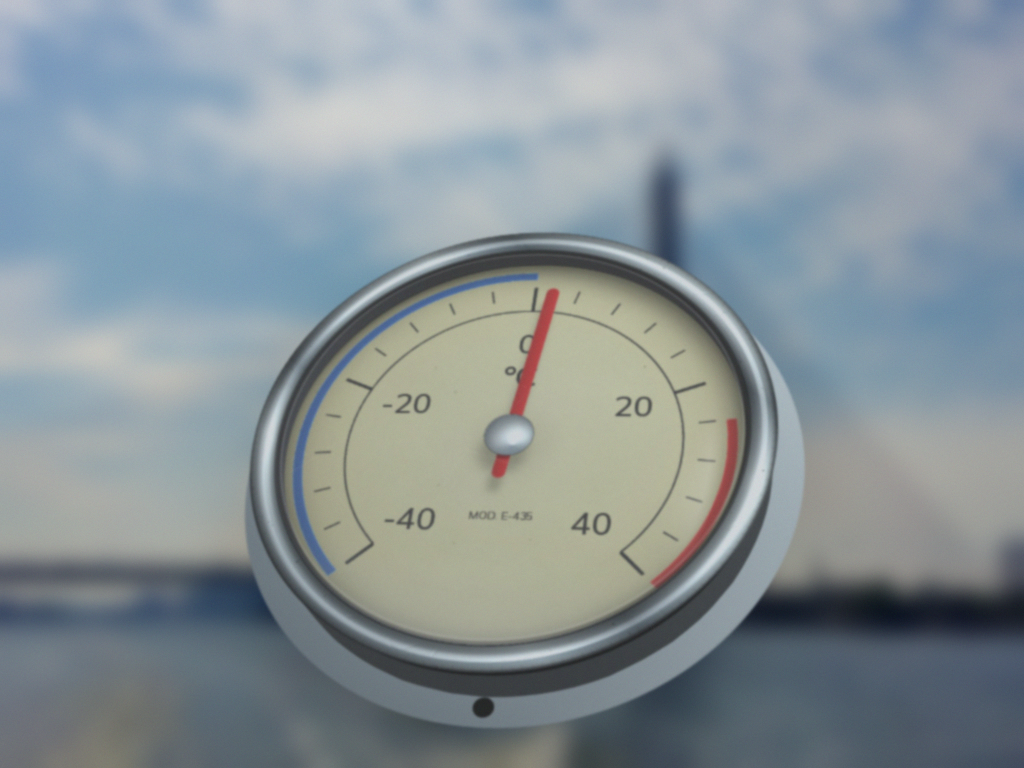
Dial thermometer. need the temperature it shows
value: 2 °C
